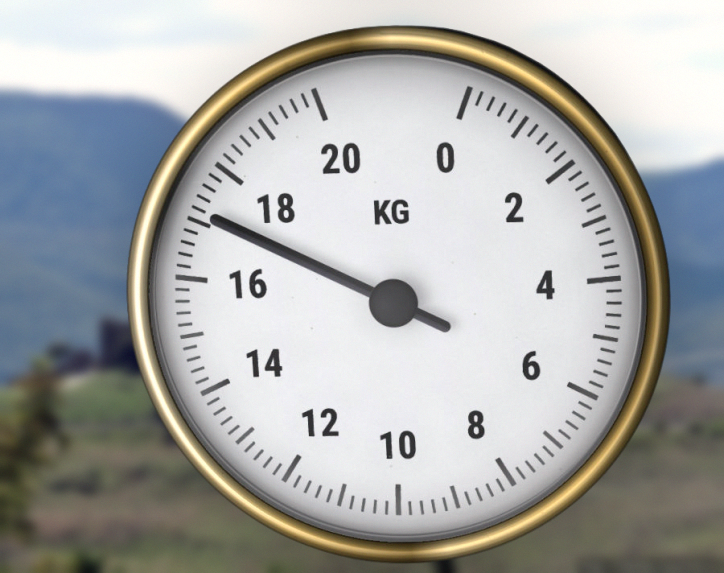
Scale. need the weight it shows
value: 17.2 kg
